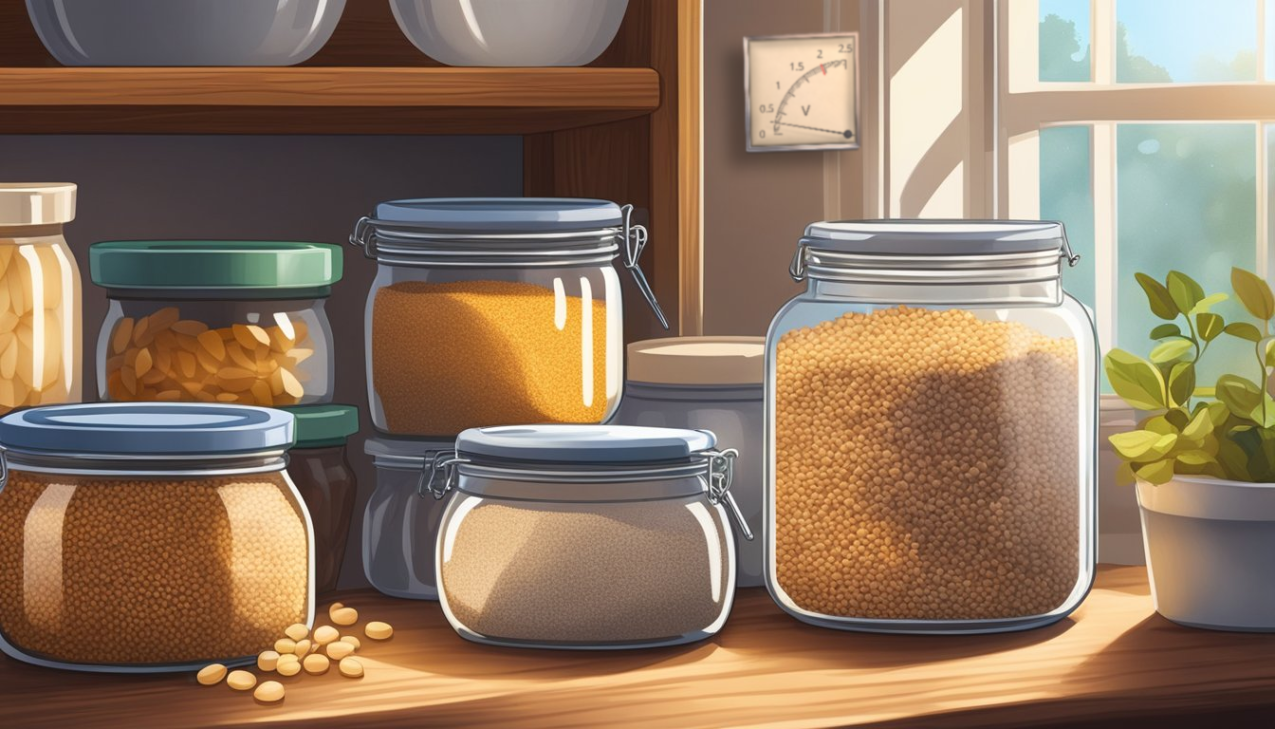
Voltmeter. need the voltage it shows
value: 0.25 V
